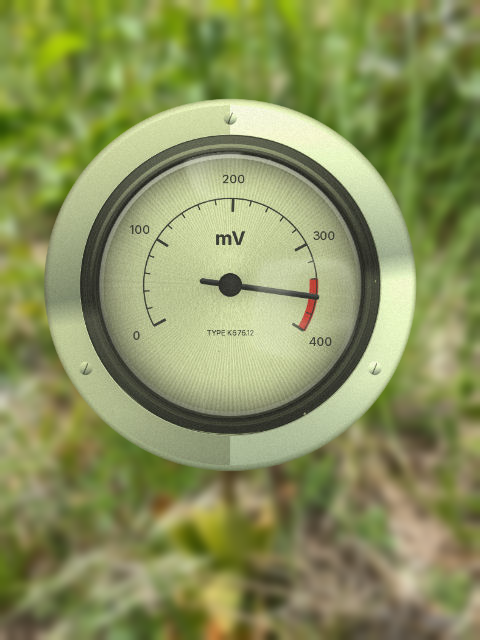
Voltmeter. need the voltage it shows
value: 360 mV
